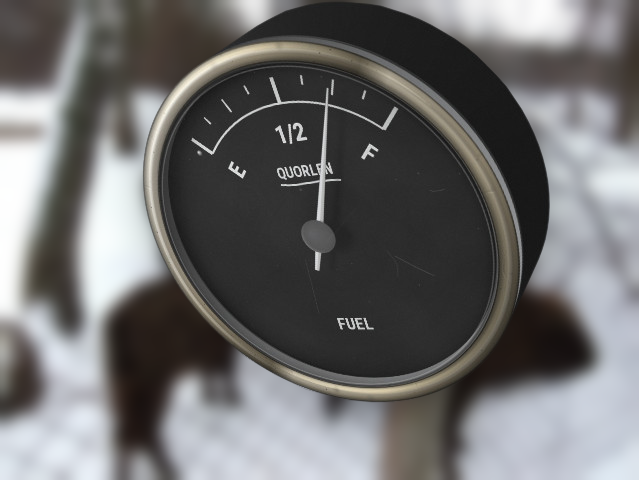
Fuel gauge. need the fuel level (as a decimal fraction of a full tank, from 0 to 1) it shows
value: 0.75
